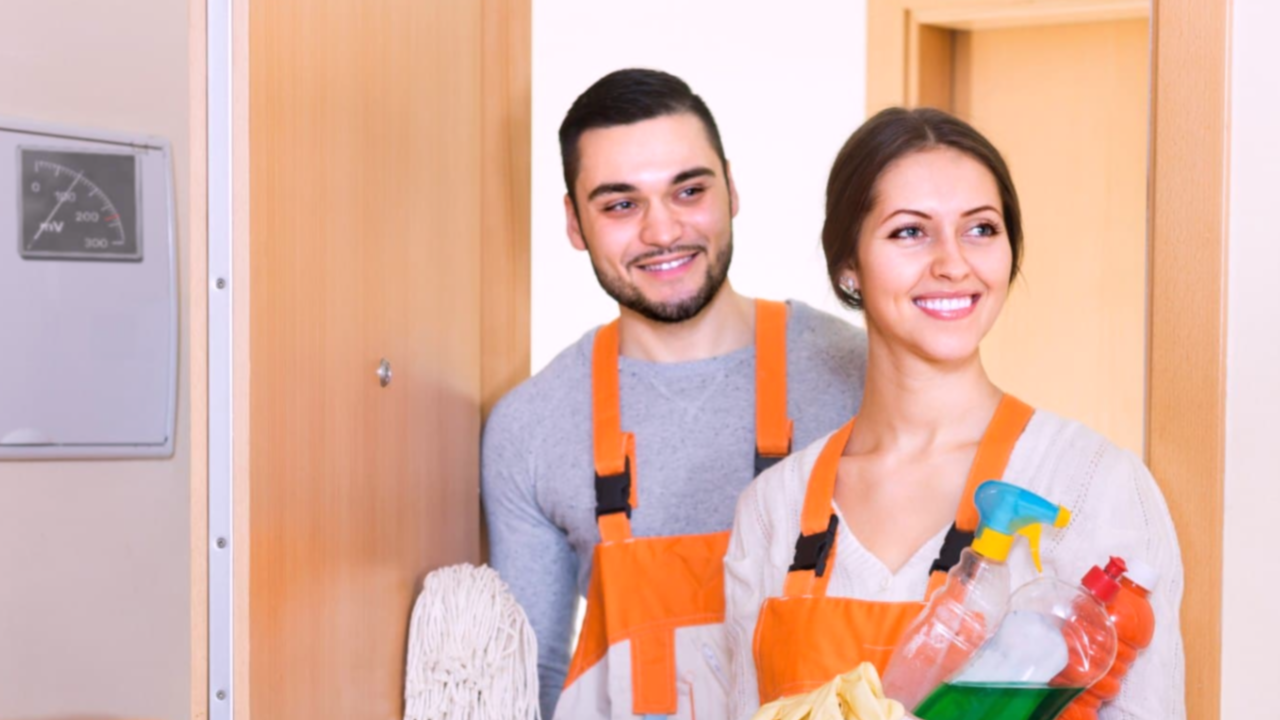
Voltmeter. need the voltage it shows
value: 100 mV
